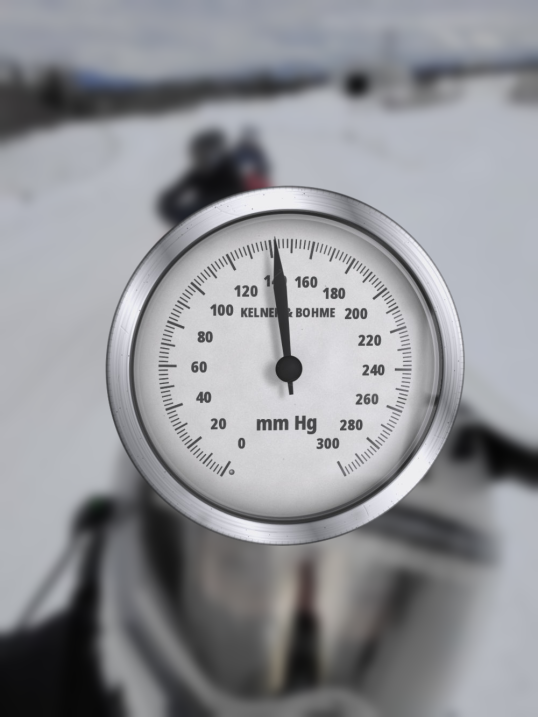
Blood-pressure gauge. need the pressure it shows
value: 142 mmHg
